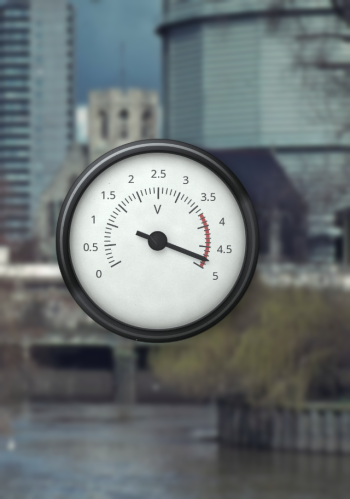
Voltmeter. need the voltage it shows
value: 4.8 V
